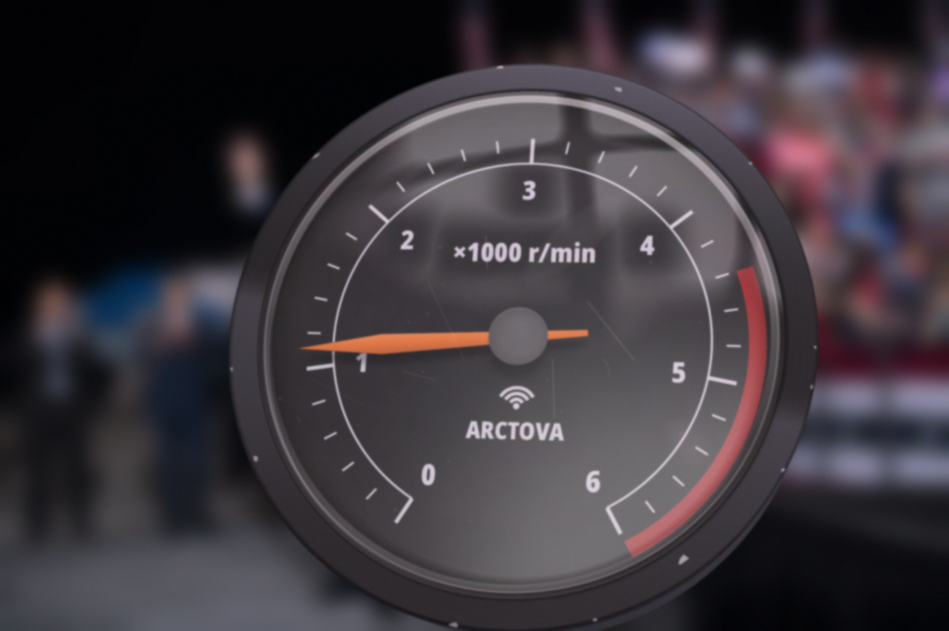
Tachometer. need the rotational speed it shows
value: 1100 rpm
